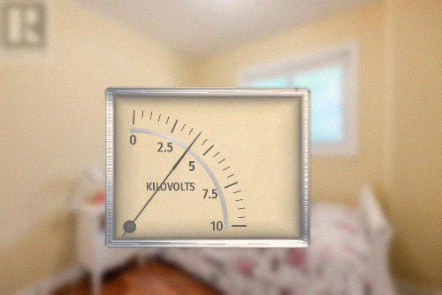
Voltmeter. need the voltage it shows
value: 4 kV
